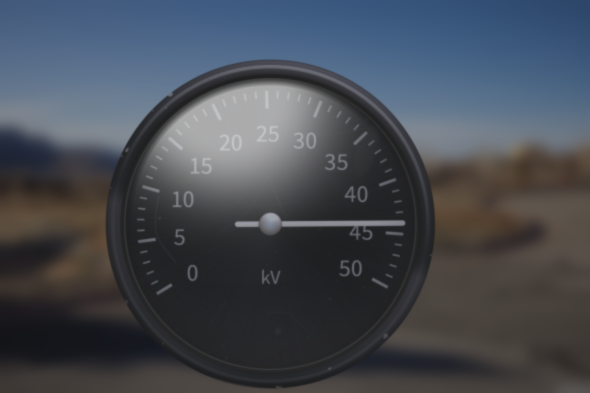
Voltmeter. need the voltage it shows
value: 44 kV
